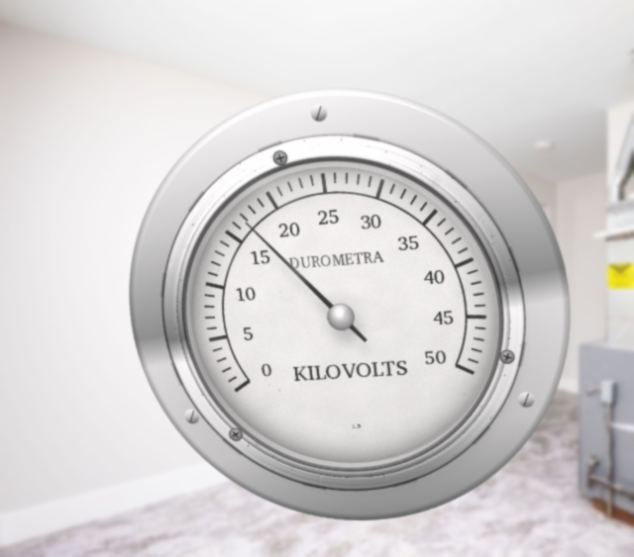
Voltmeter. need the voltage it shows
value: 17 kV
